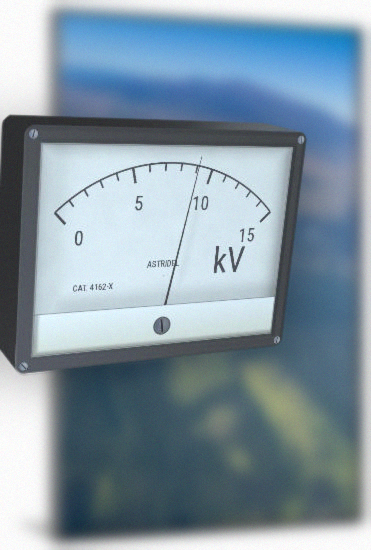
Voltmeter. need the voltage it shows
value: 9 kV
